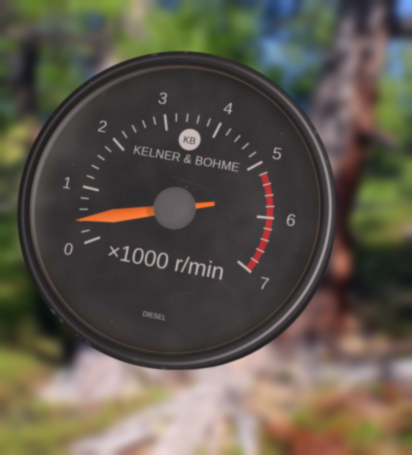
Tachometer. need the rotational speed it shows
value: 400 rpm
